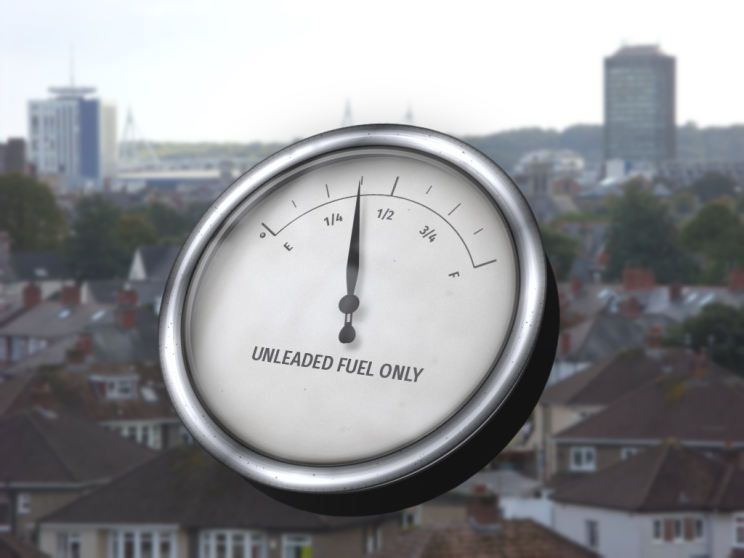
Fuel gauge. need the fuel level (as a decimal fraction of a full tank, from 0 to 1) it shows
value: 0.375
